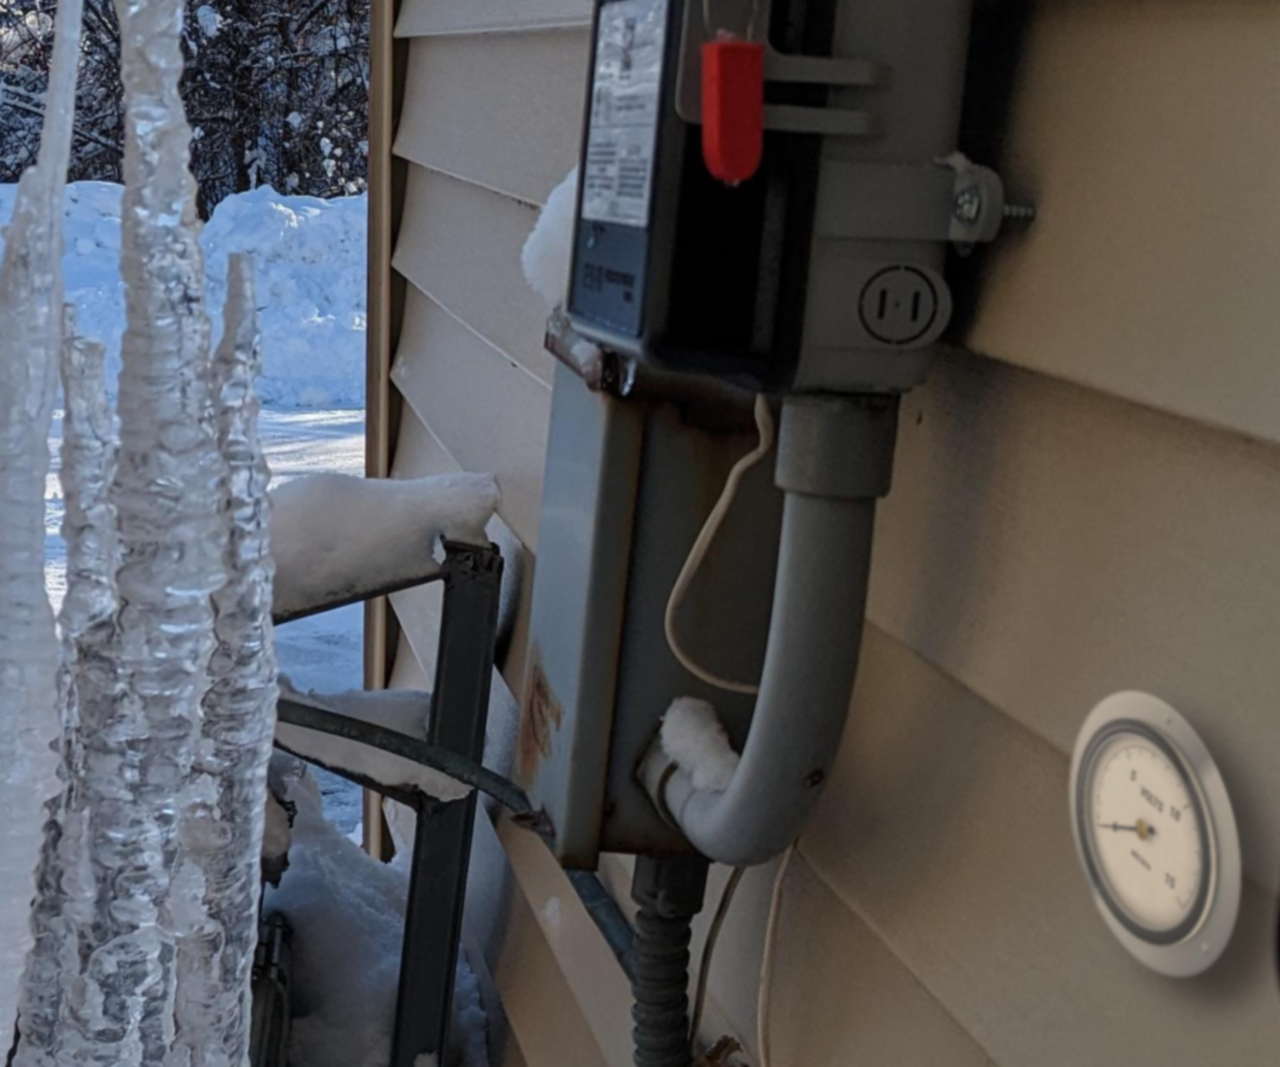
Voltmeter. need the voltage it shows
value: 0 V
